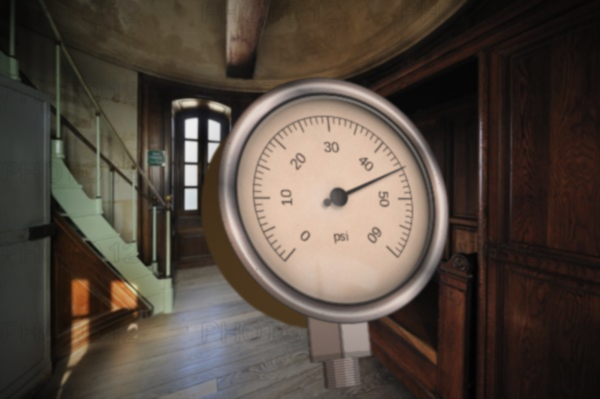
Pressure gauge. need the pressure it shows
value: 45 psi
